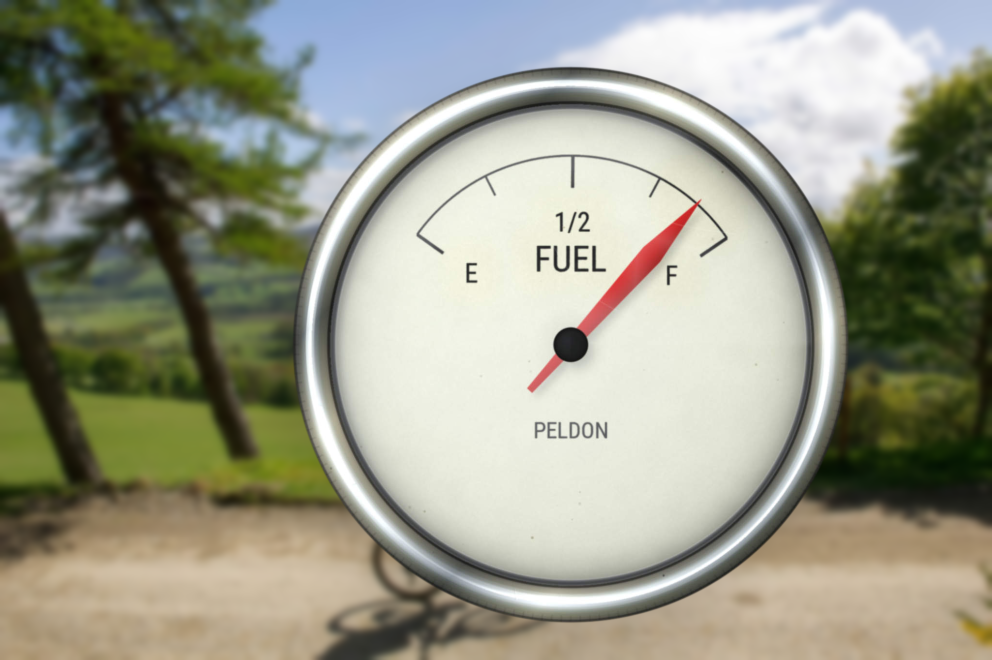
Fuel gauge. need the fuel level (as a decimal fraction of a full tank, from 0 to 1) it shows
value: 0.875
